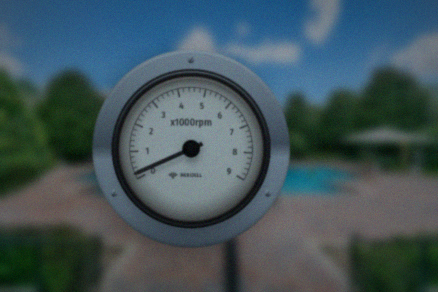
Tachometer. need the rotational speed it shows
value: 200 rpm
